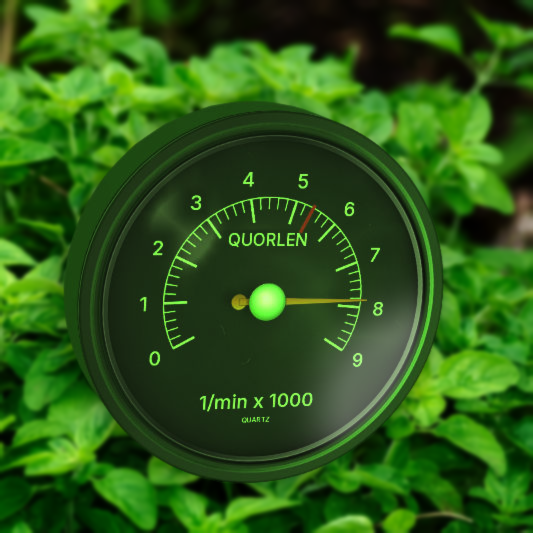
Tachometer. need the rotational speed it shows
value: 7800 rpm
